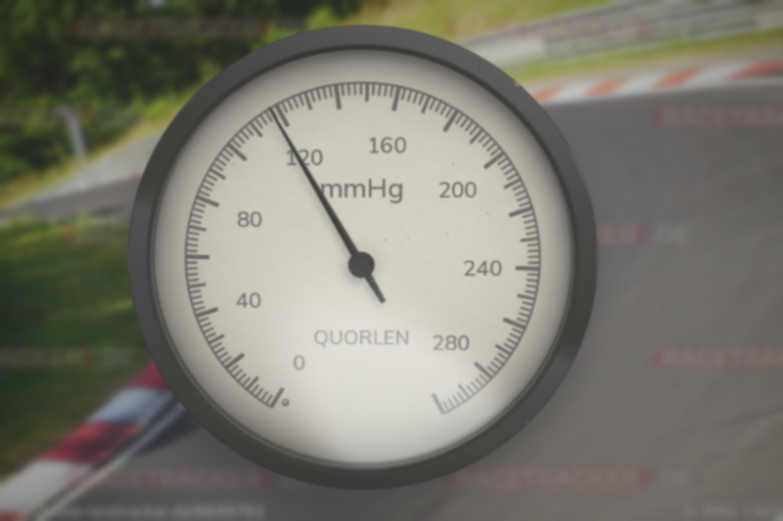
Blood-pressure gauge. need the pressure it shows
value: 118 mmHg
